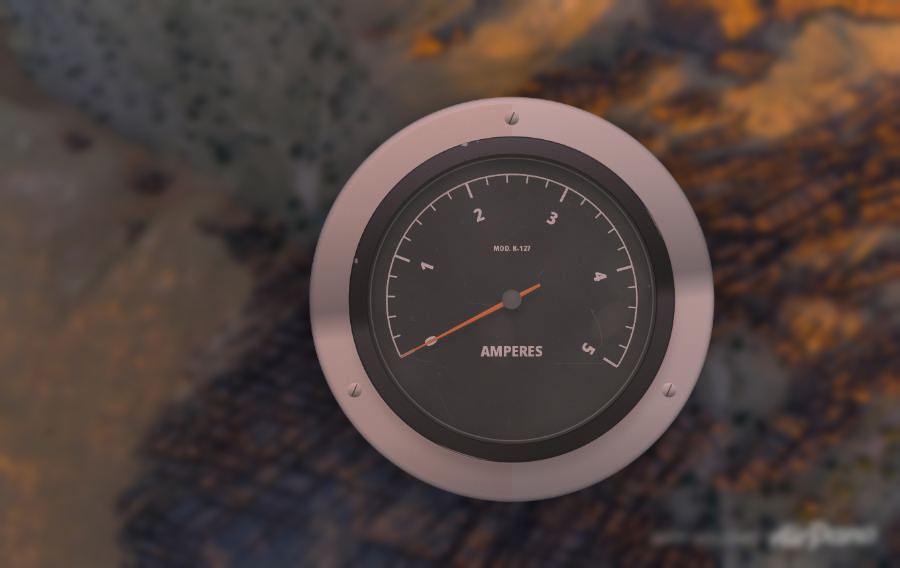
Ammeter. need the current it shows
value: 0 A
